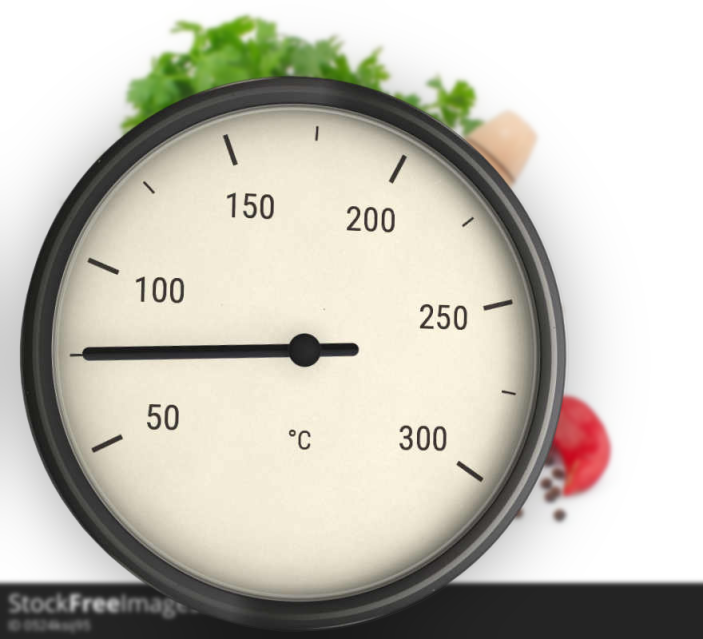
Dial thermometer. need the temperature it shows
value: 75 °C
